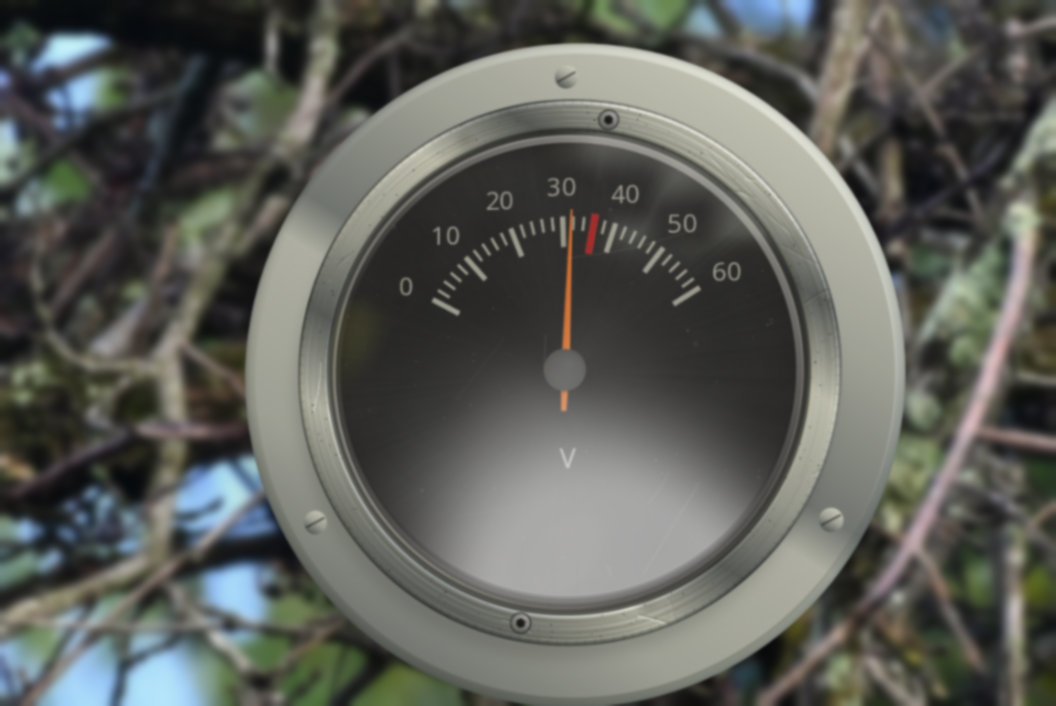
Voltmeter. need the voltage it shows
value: 32 V
